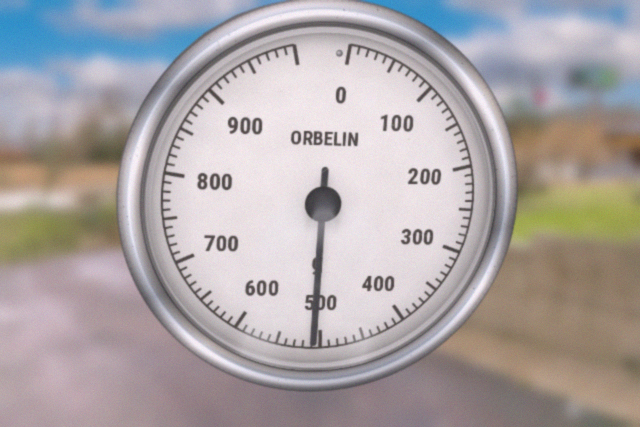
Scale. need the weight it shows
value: 510 g
